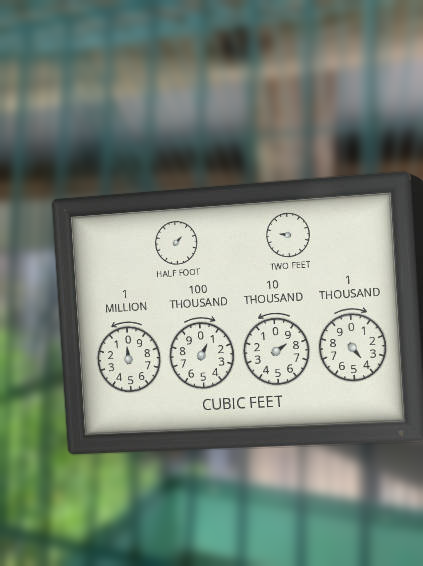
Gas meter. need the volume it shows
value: 8400 ft³
